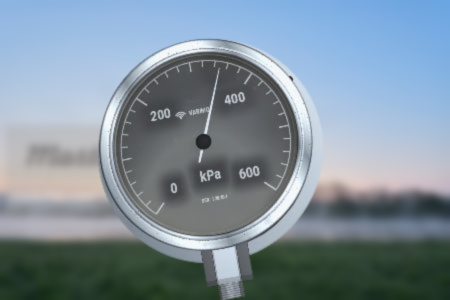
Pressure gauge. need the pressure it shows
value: 350 kPa
